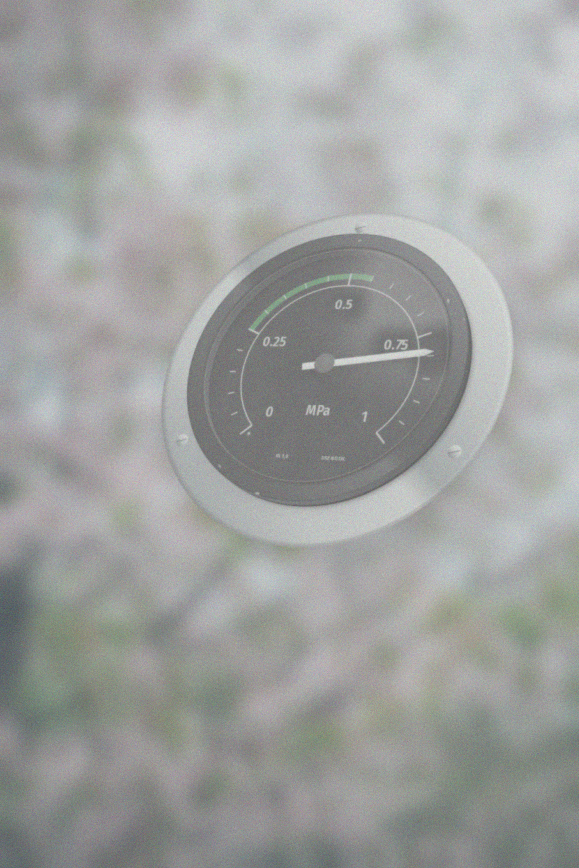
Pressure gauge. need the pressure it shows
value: 0.8 MPa
